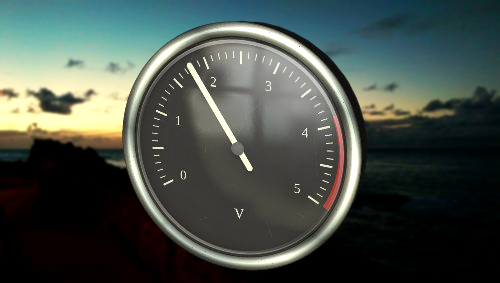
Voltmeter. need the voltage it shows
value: 1.8 V
